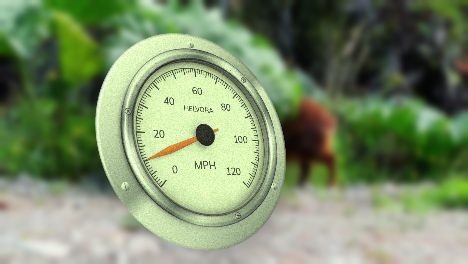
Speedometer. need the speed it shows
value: 10 mph
